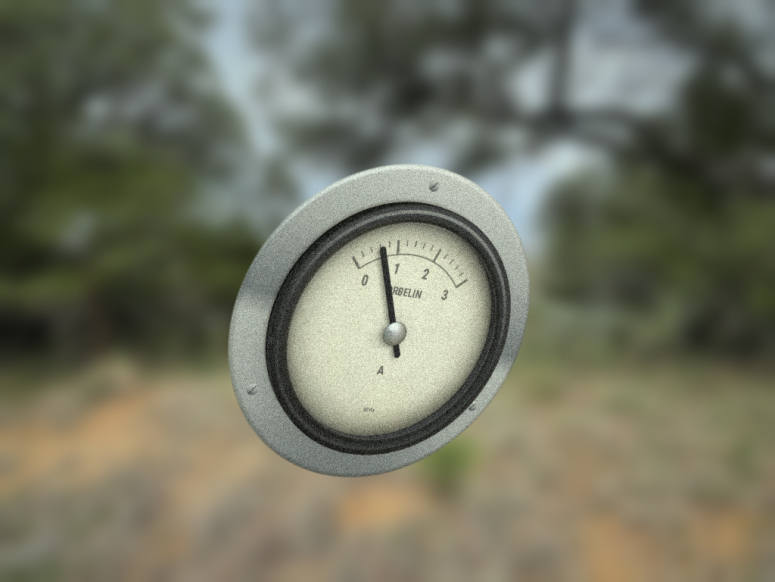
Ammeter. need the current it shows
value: 0.6 A
